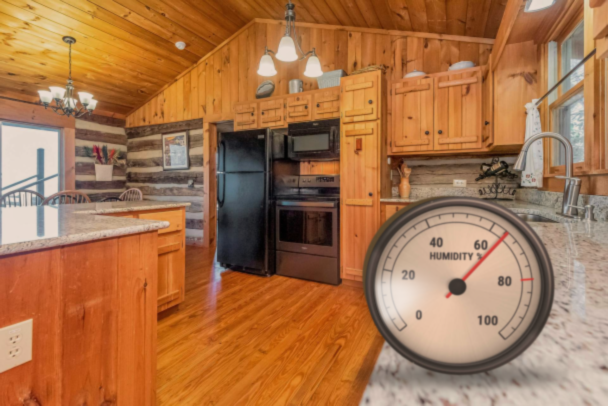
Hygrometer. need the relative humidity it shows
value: 64 %
